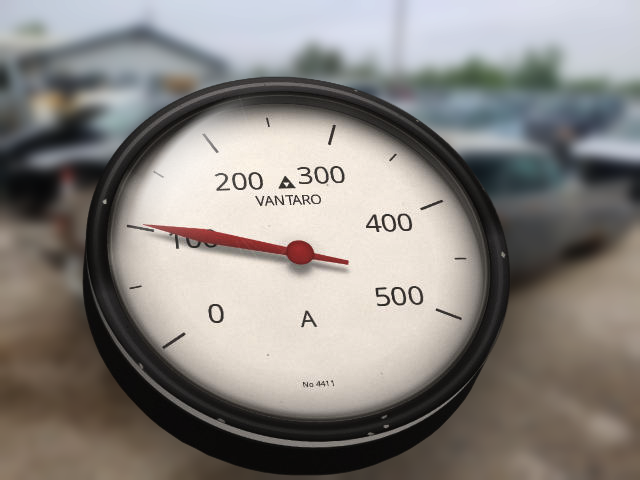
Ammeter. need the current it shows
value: 100 A
